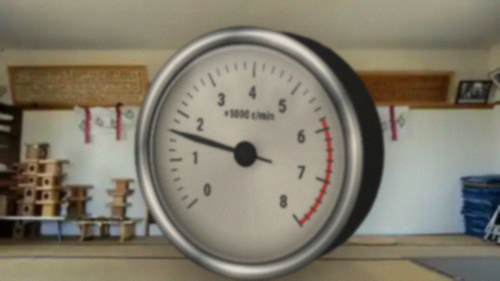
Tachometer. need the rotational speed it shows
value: 1600 rpm
